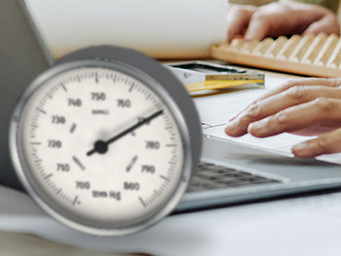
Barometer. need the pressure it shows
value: 770 mmHg
